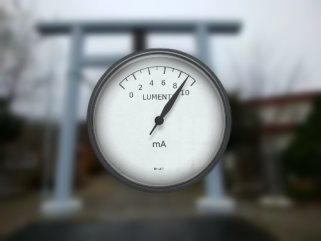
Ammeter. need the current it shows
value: 9 mA
